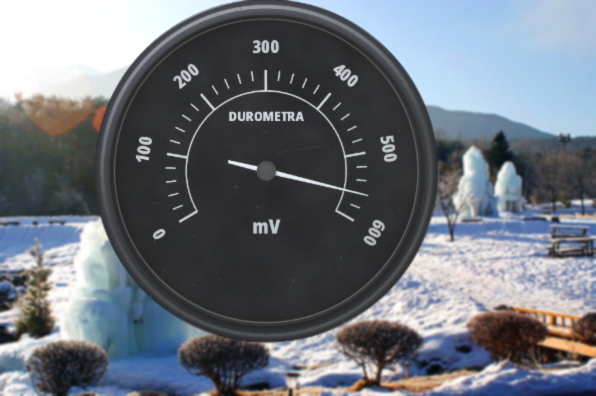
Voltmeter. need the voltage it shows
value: 560 mV
